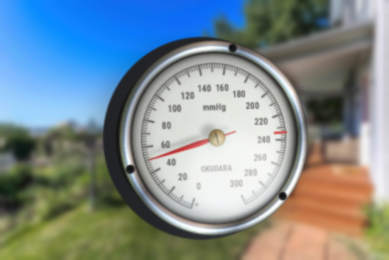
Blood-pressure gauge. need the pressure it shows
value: 50 mmHg
